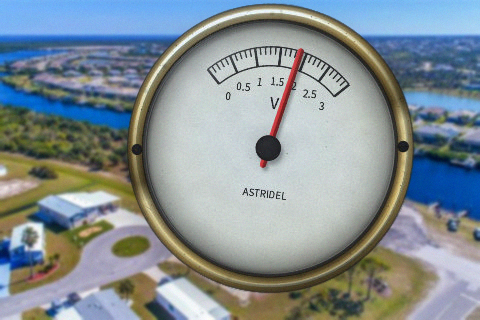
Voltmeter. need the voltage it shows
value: 1.9 V
